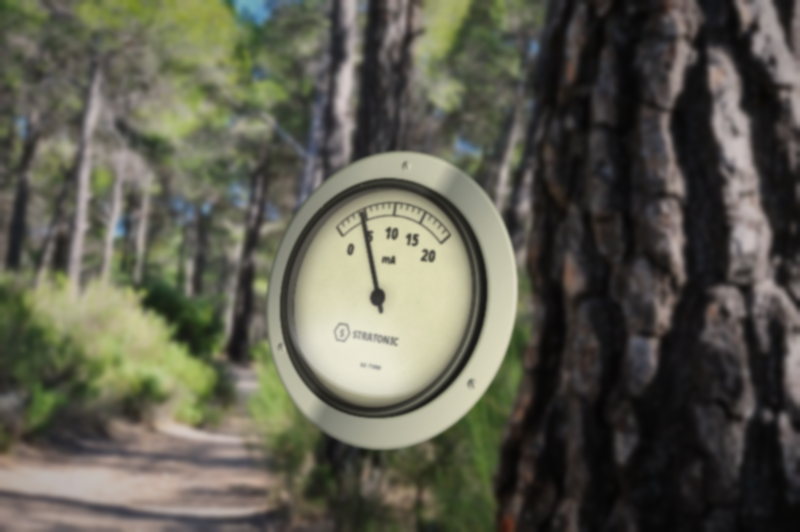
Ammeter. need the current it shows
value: 5 mA
